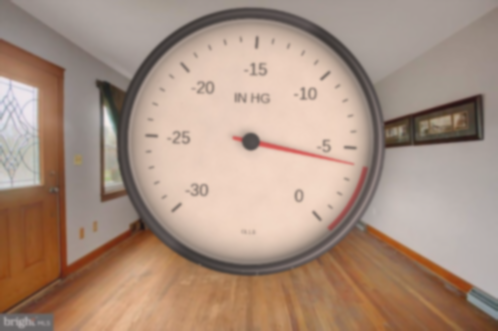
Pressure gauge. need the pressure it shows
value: -4 inHg
